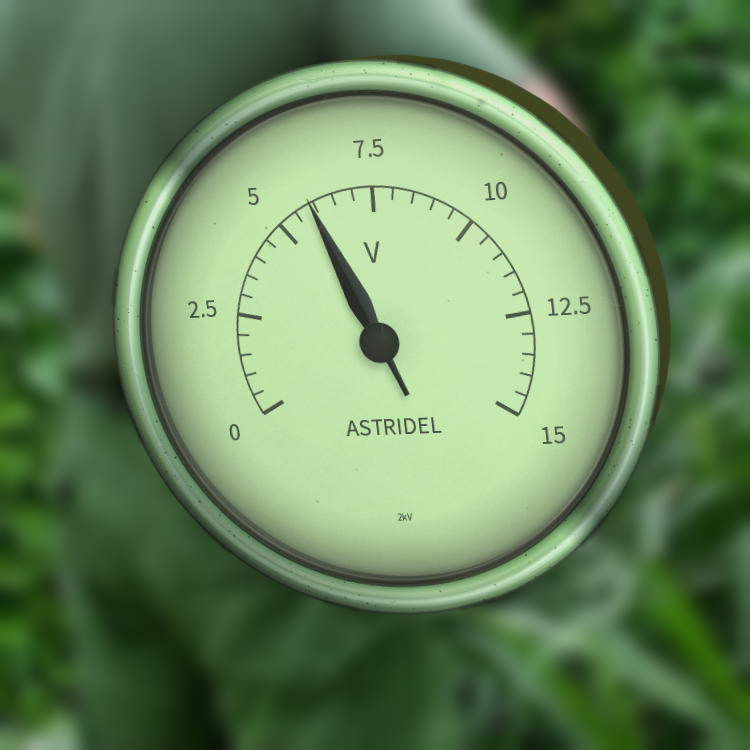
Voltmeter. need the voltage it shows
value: 6 V
